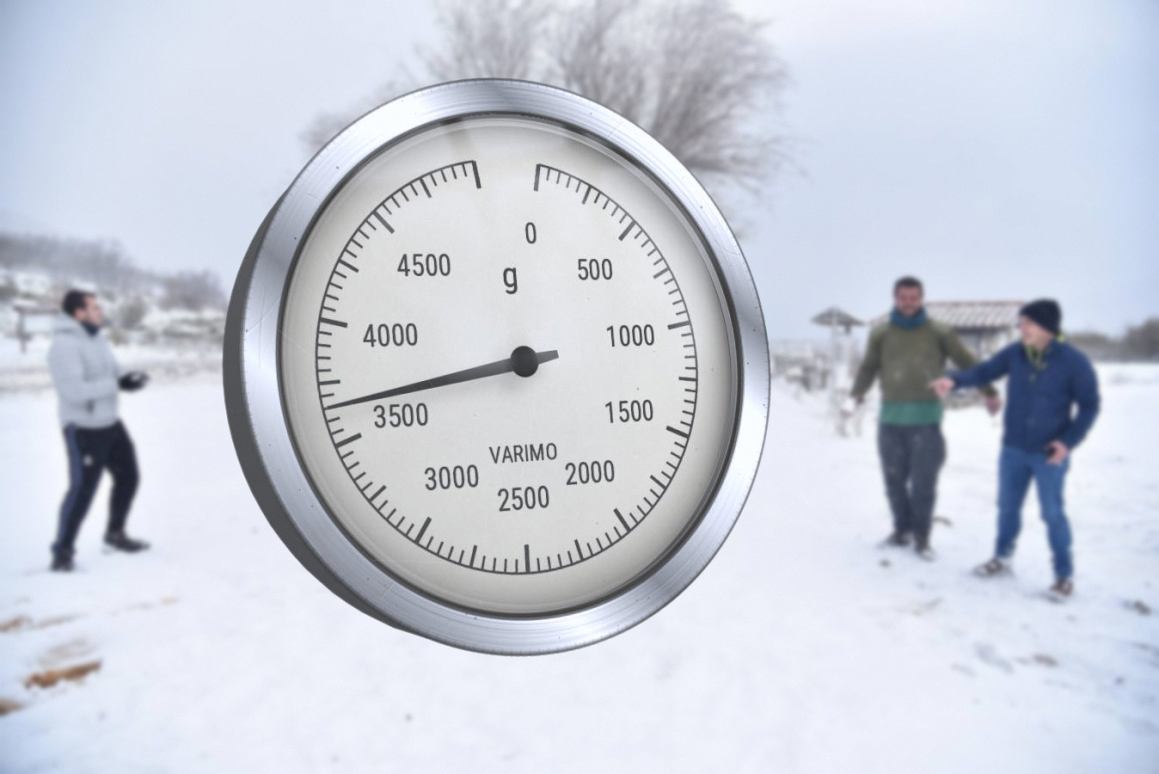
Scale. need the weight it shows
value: 3650 g
